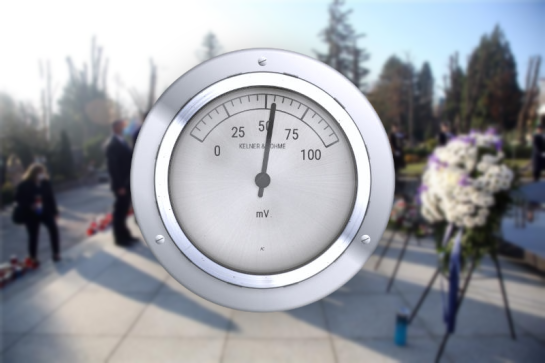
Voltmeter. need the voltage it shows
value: 55 mV
